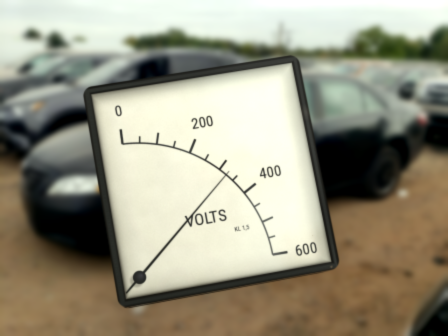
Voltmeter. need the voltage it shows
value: 325 V
